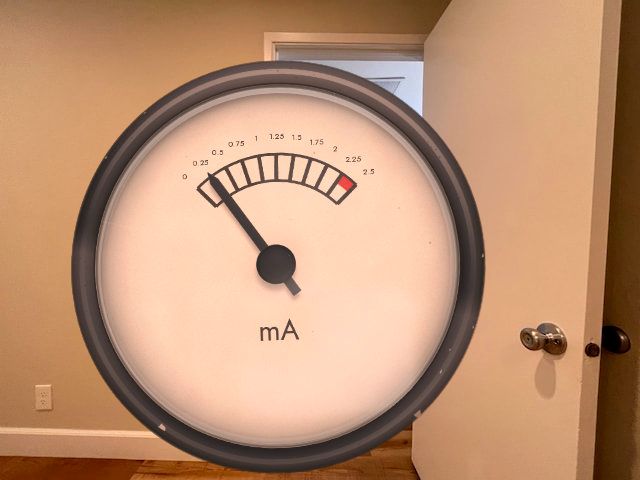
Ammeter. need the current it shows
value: 0.25 mA
